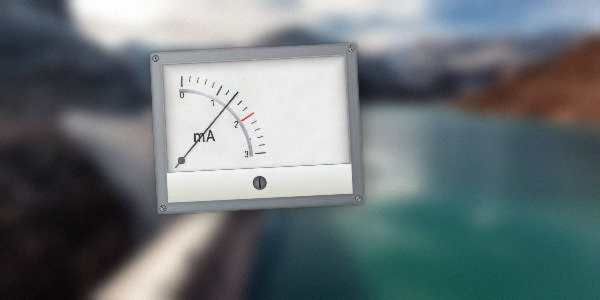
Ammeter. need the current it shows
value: 1.4 mA
